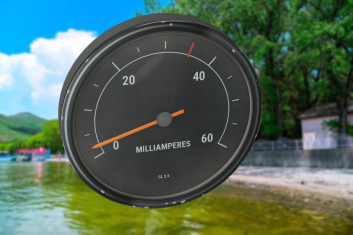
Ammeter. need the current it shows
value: 2.5 mA
